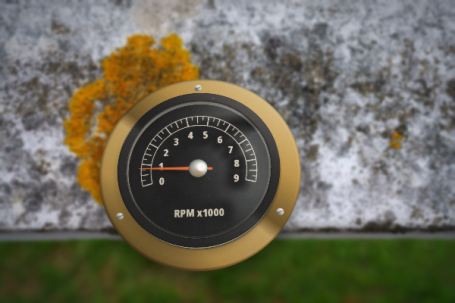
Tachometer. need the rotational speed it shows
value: 750 rpm
